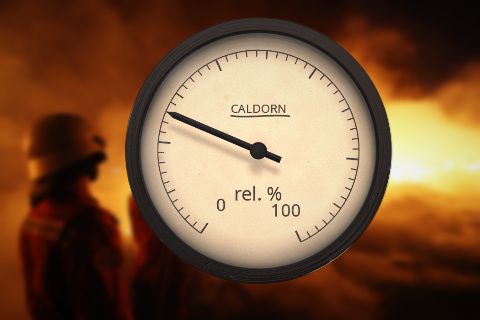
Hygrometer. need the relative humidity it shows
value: 26 %
